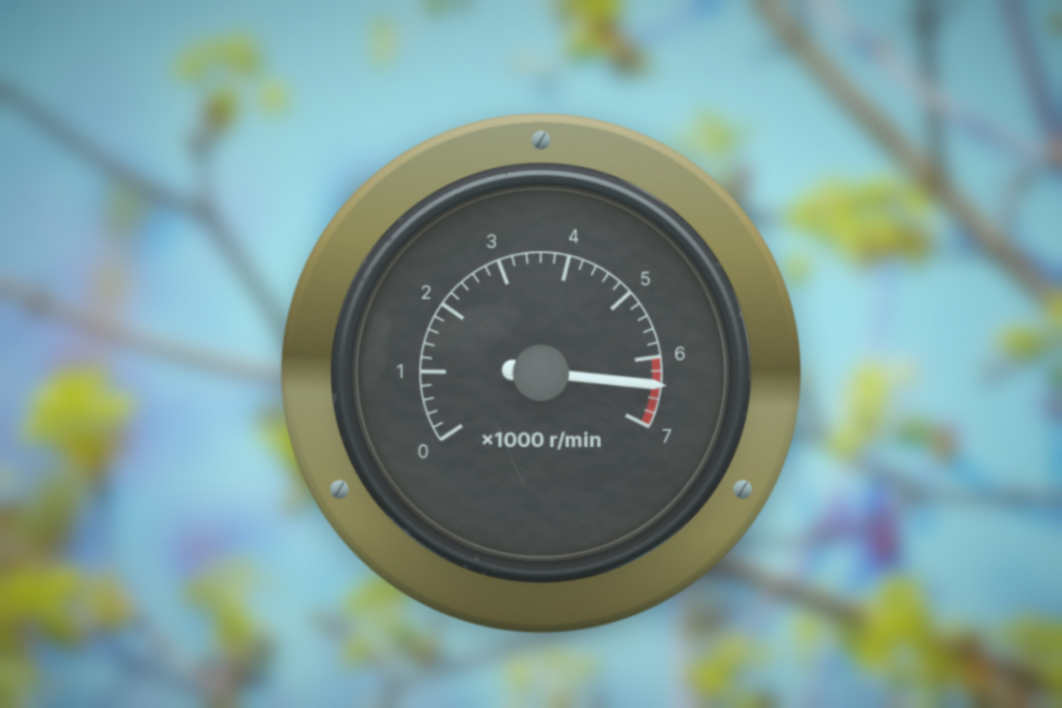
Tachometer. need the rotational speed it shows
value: 6400 rpm
